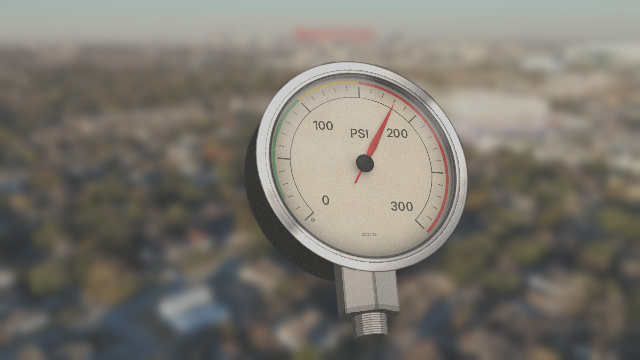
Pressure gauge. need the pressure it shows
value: 180 psi
